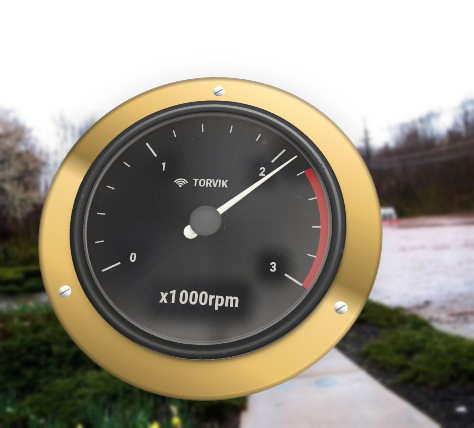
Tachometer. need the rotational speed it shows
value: 2100 rpm
